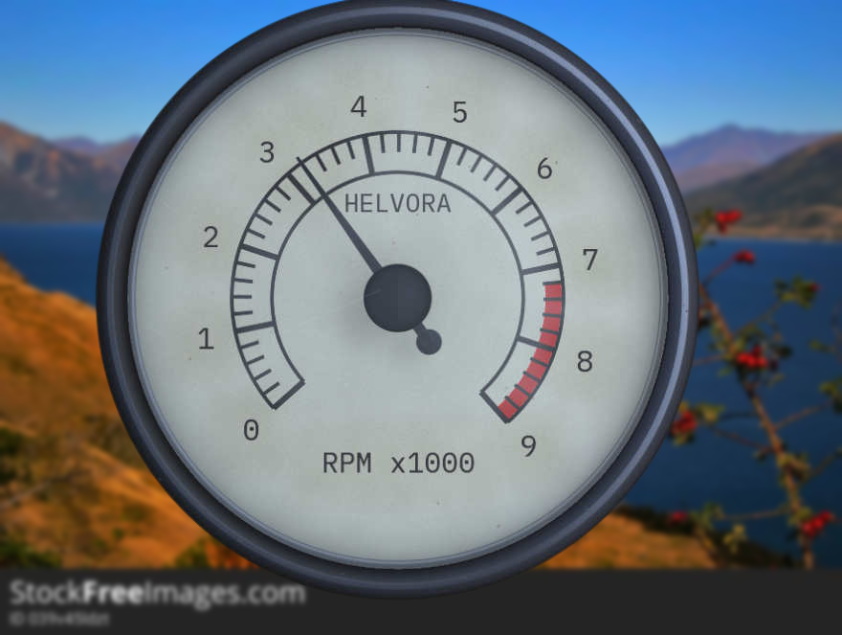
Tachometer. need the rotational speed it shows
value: 3200 rpm
